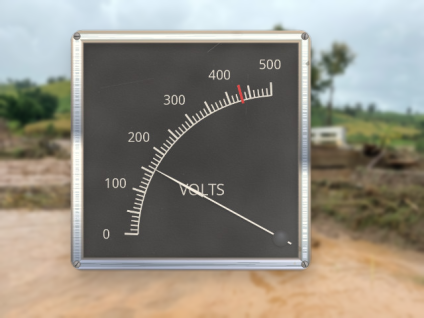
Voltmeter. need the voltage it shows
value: 160 V
